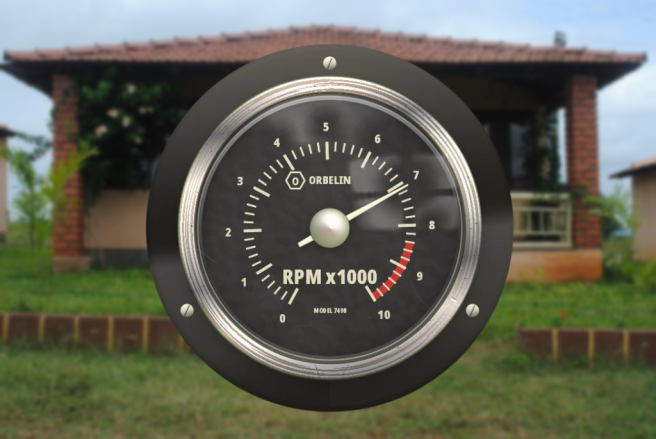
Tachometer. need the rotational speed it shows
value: 7100 rpm
